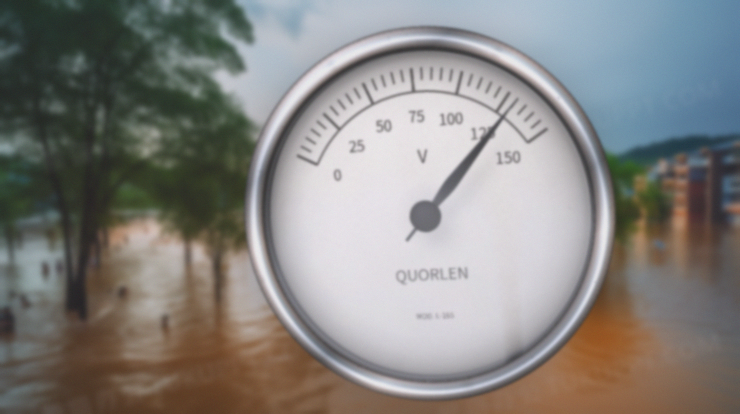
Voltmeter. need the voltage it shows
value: 130 V
